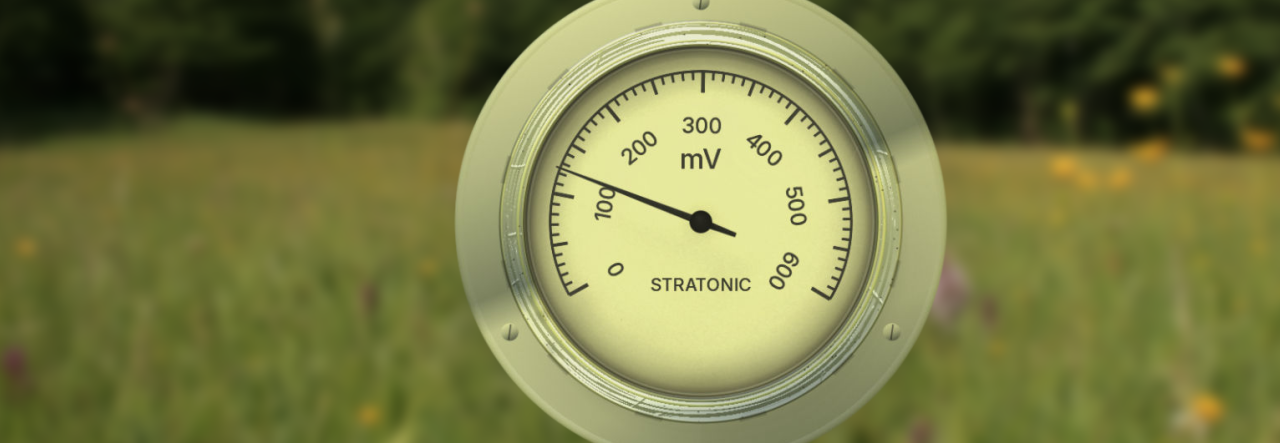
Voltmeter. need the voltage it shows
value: 125 mV
